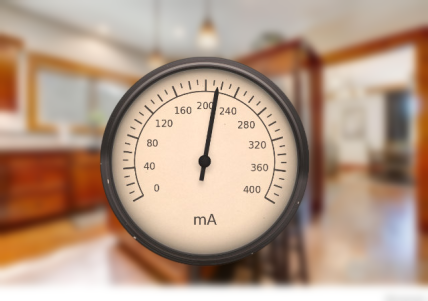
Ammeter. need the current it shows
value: 215 mA
